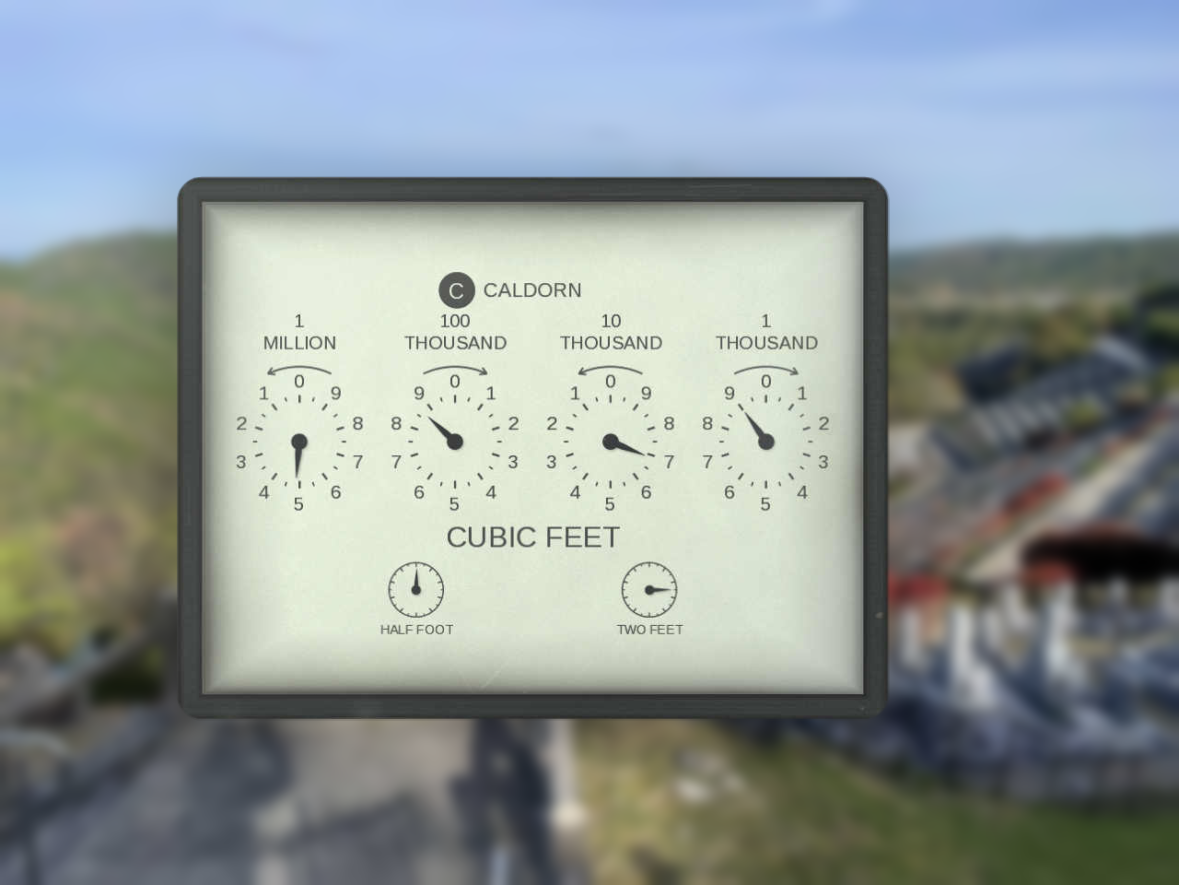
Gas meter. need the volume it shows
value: 486900 ft³
